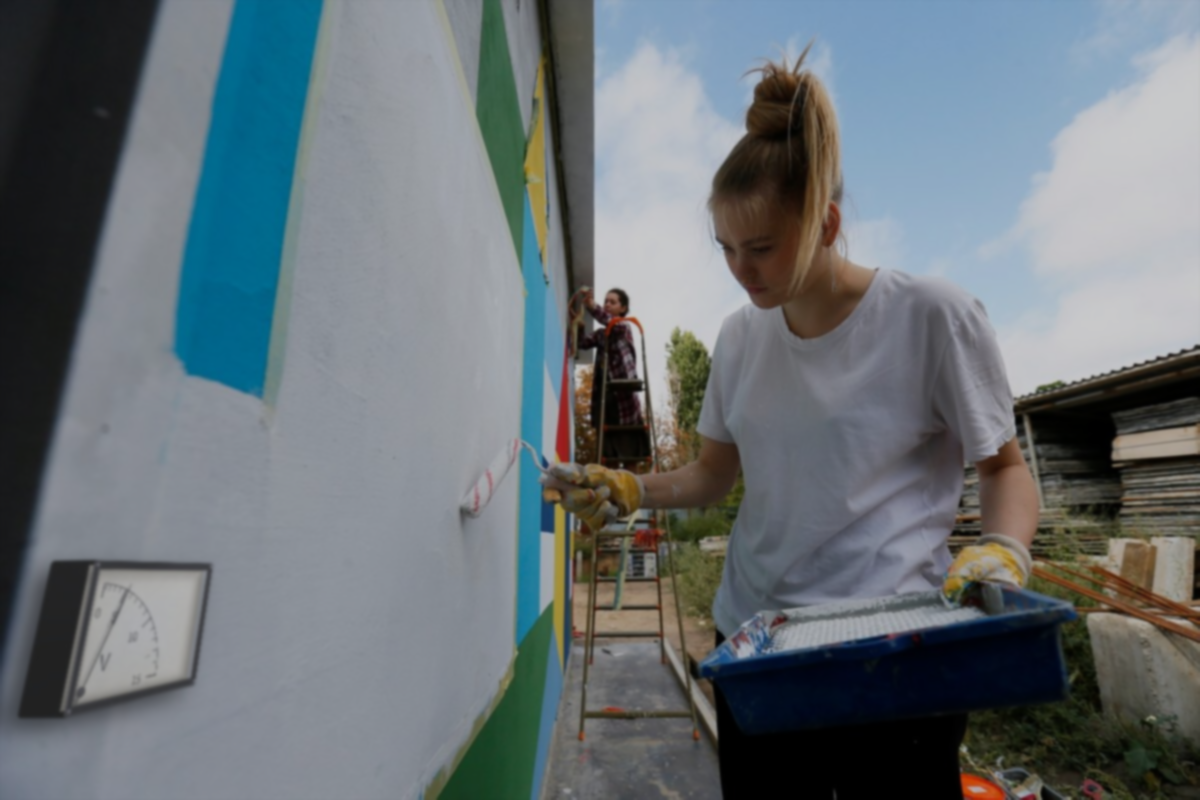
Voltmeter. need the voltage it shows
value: 5 V
